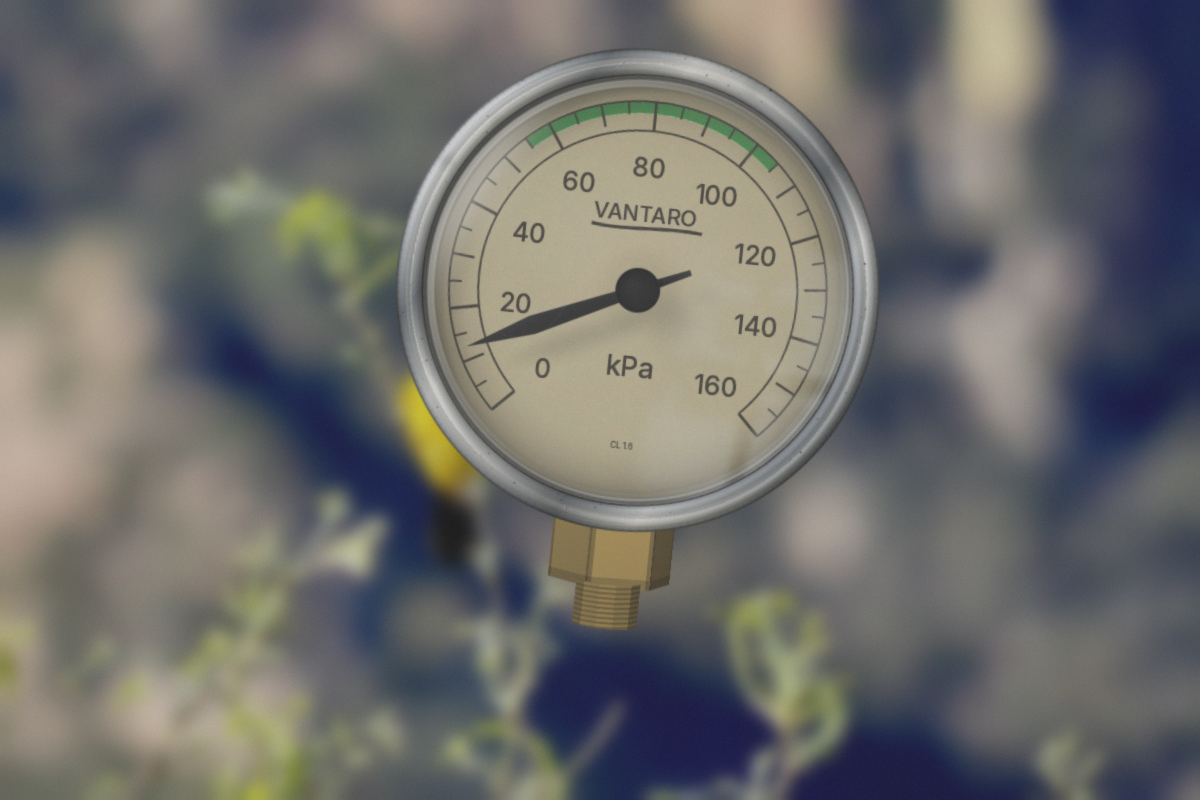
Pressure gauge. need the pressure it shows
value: 12.5 kPa
